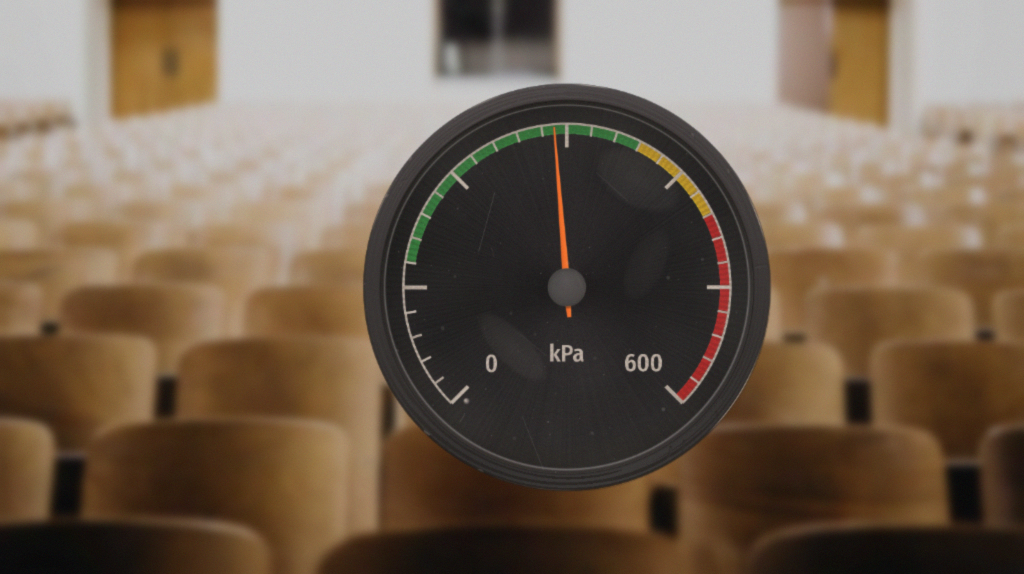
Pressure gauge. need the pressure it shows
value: 290 kPa
